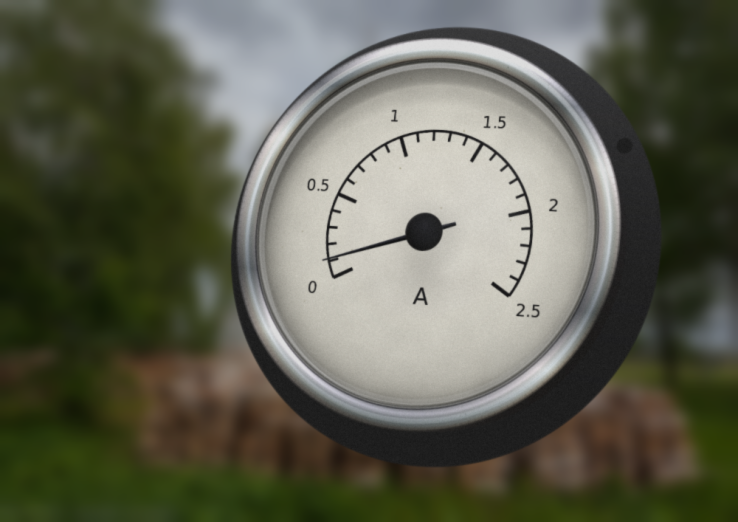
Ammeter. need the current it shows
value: 0.1 A
